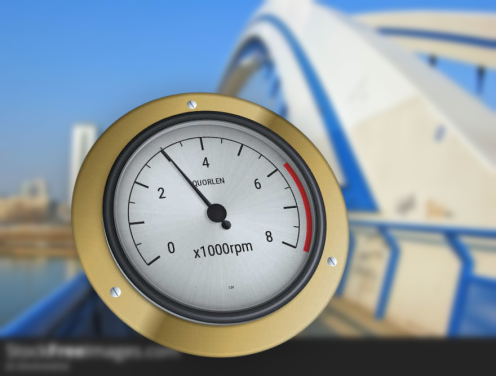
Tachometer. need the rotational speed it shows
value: 3000 rpm
